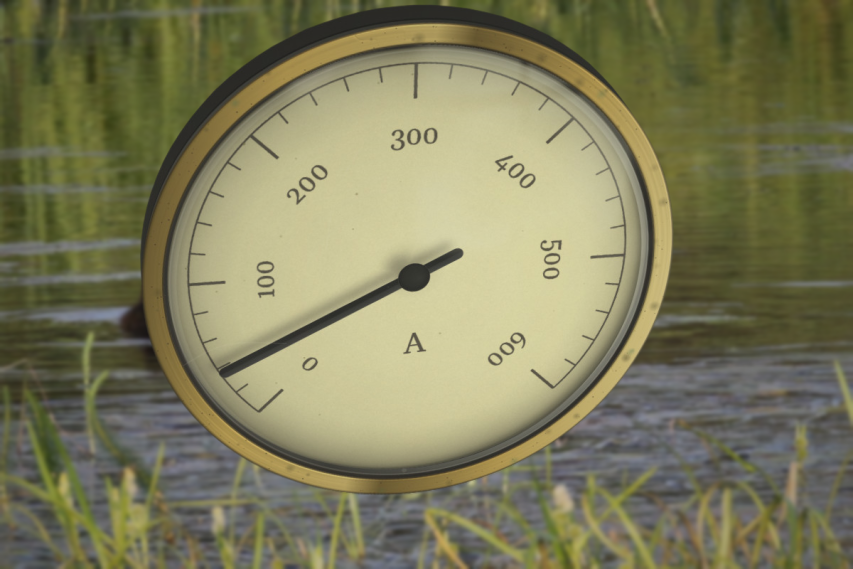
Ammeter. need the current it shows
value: 40 A
